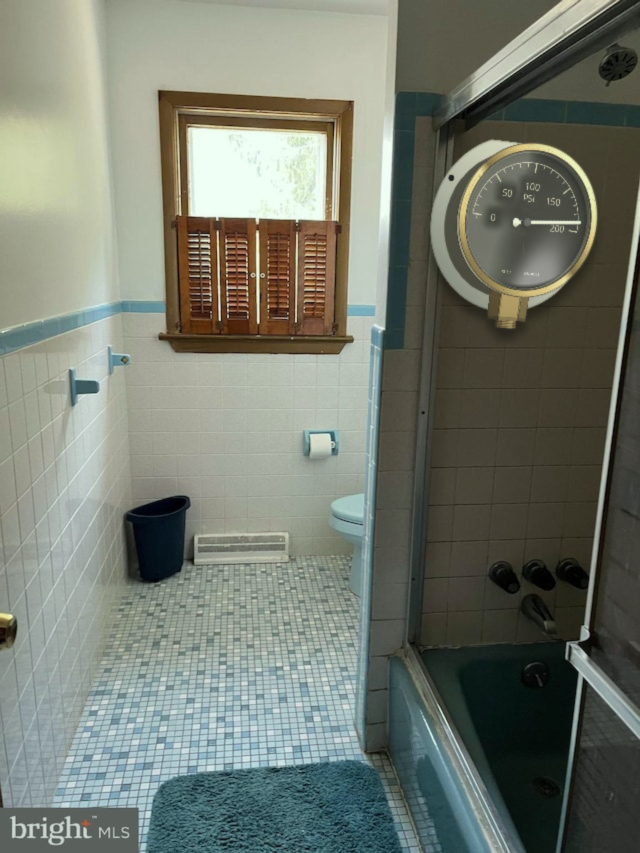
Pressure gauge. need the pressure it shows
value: 190 psi
